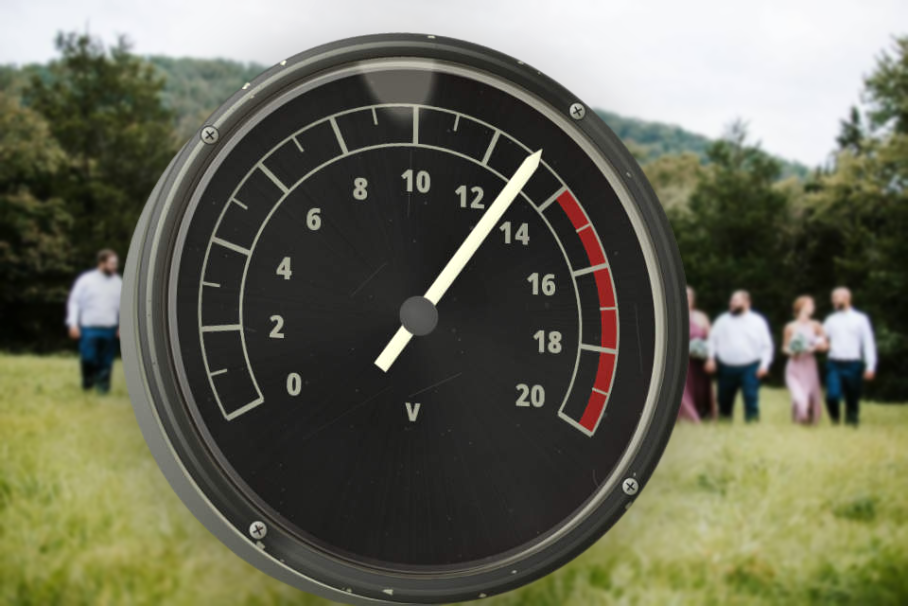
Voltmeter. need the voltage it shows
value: 13 V
